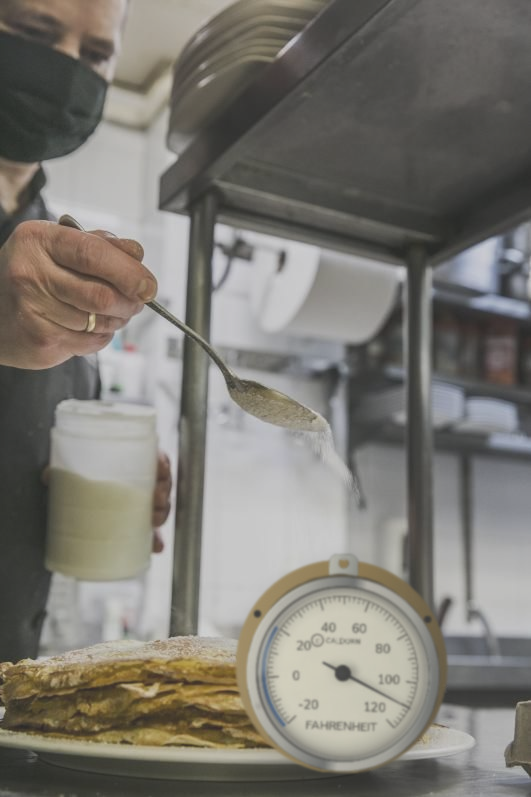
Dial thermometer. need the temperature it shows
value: 110 °F
